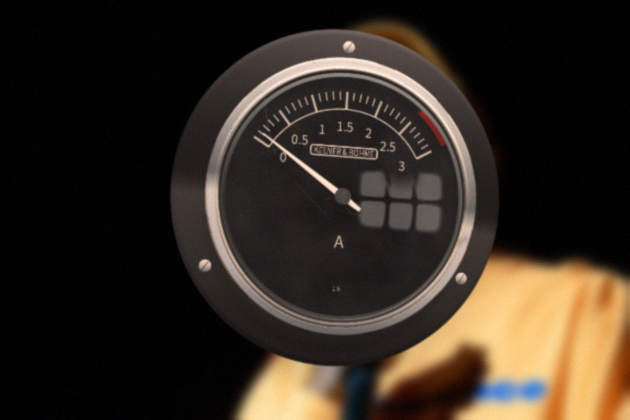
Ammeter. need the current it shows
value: 0.1 A
